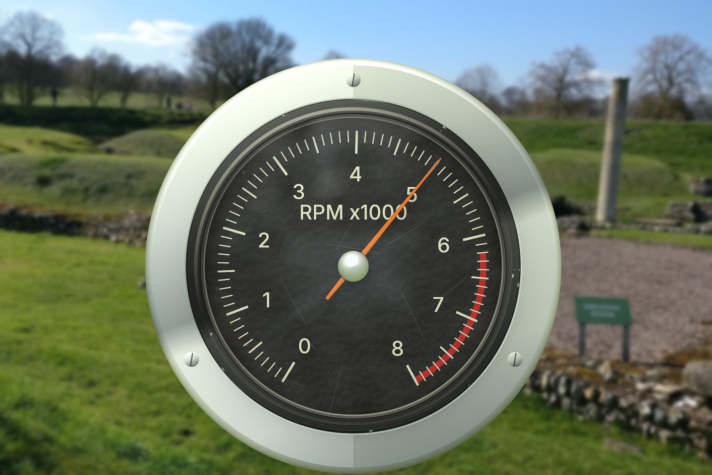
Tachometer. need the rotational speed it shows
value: 5000 rpm
